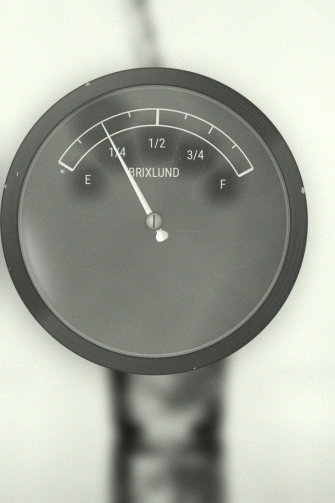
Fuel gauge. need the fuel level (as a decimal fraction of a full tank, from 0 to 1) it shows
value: 0.25
